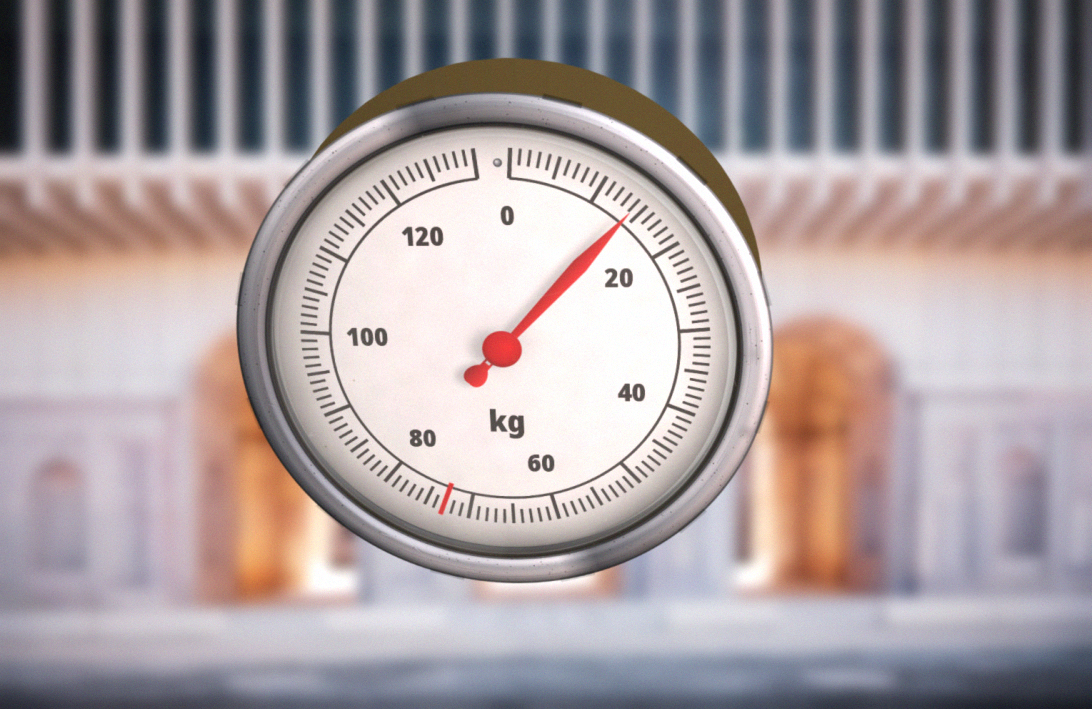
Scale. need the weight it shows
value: 14 kg
